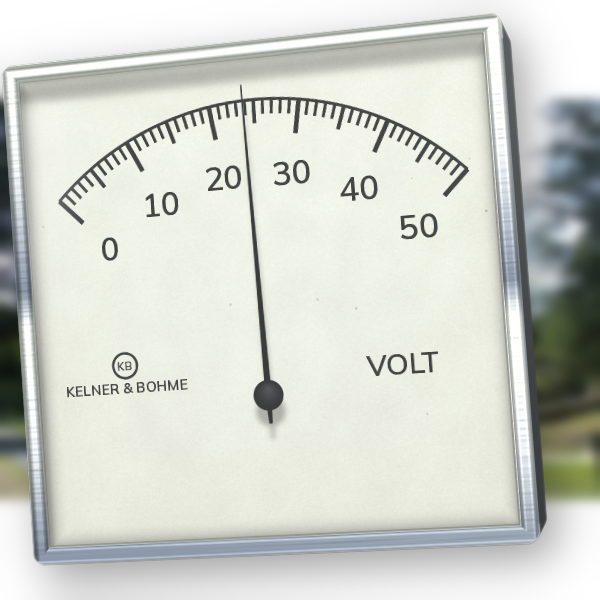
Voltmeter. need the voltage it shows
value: 24 V
